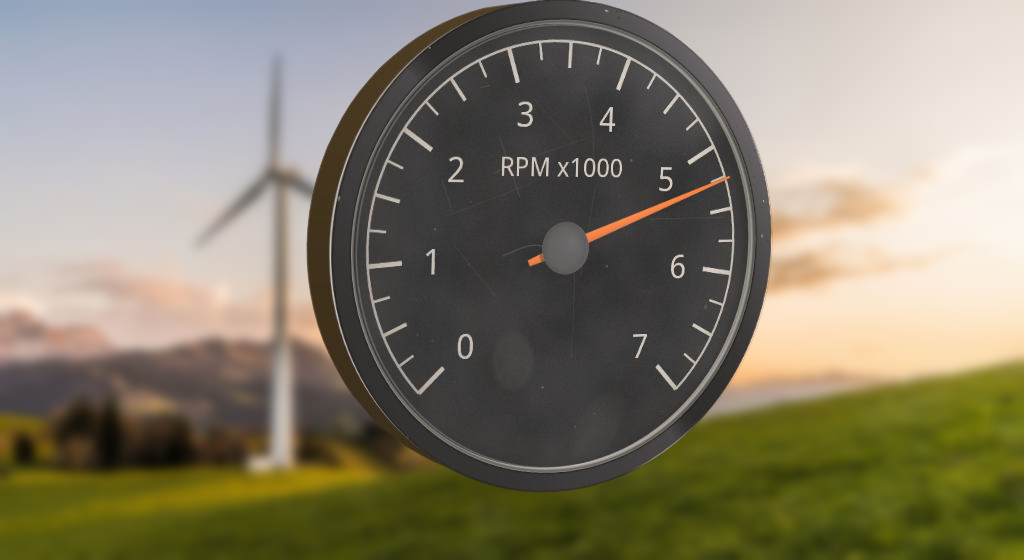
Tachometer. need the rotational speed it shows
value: 5250 rpm
